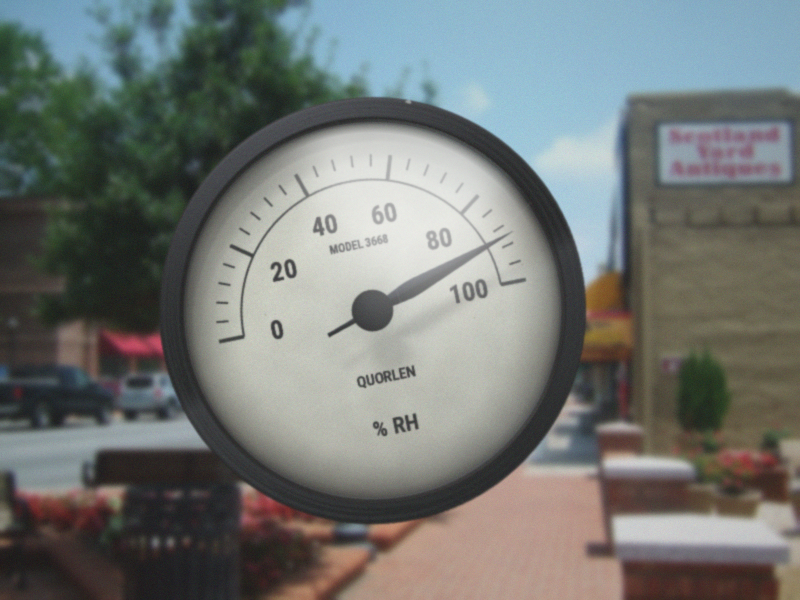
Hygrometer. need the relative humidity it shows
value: 90 %
